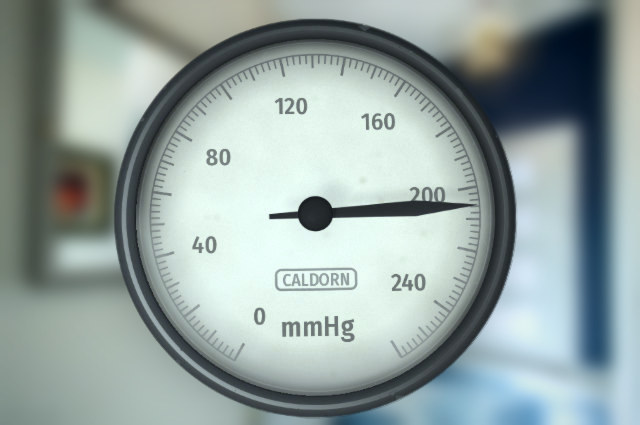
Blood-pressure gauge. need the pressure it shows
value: 206 mmHg
